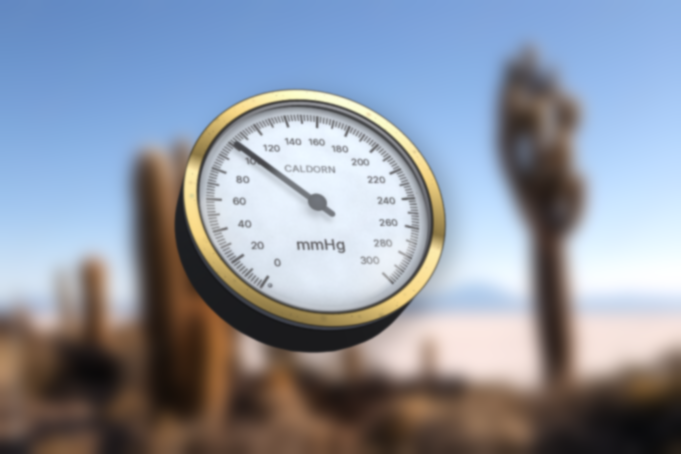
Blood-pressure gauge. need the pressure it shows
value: 100 mmHg
